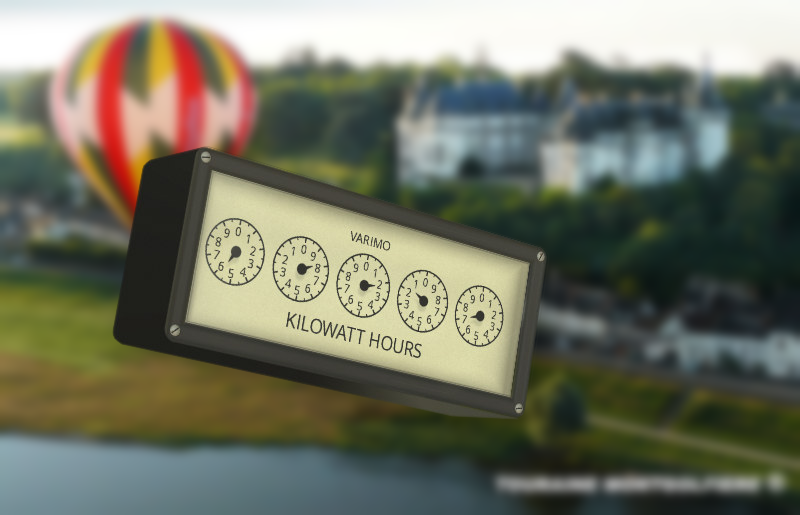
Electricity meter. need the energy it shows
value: 58217 kWh
